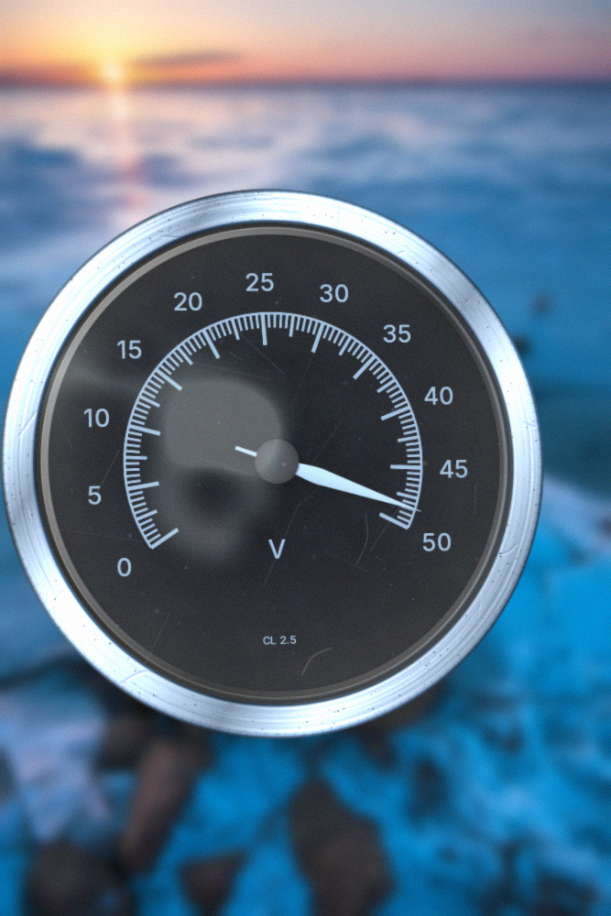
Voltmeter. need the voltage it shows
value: 48.5 V
